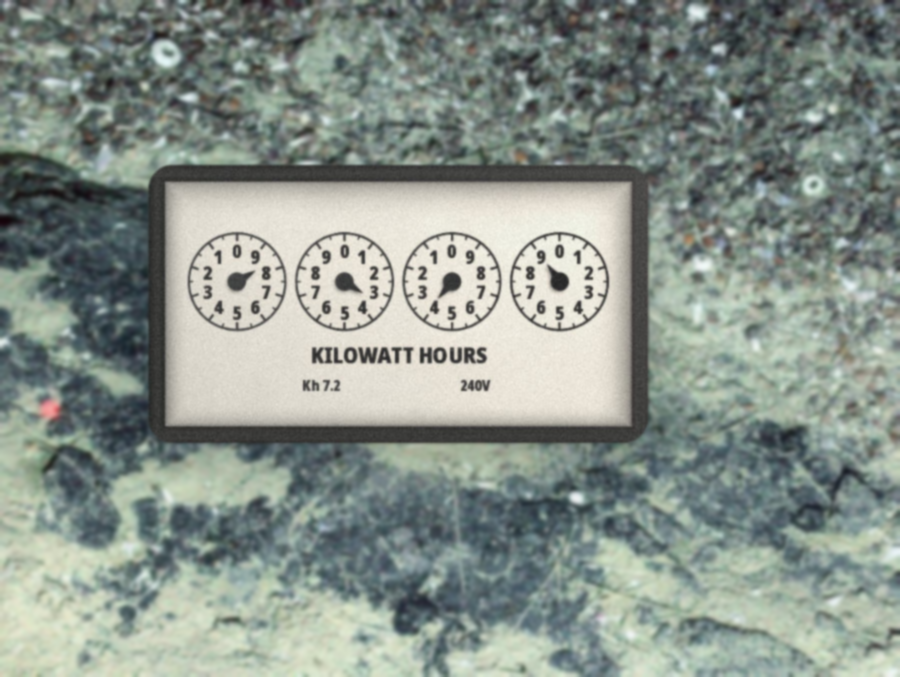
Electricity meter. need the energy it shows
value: 8339 kWh
